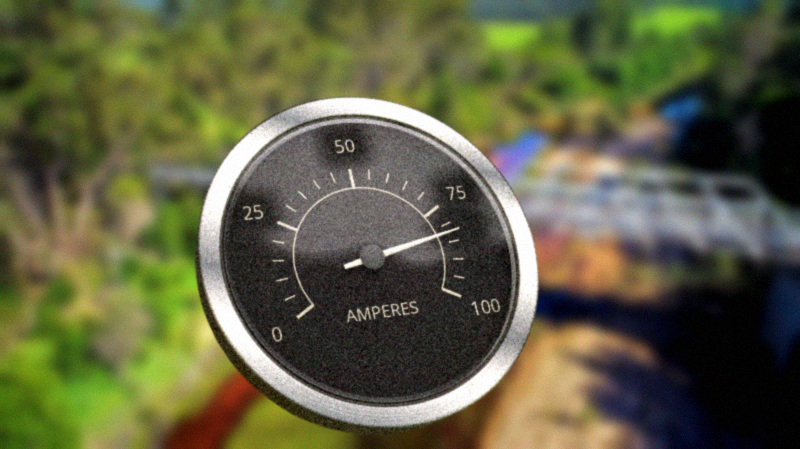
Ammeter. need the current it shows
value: 82.5 A
